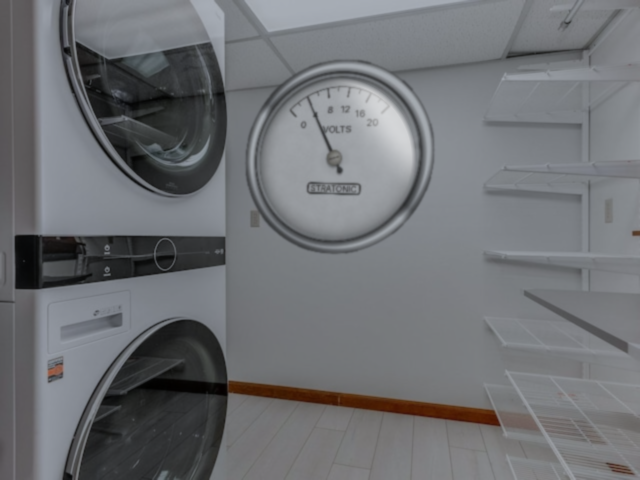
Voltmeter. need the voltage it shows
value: 4 V
